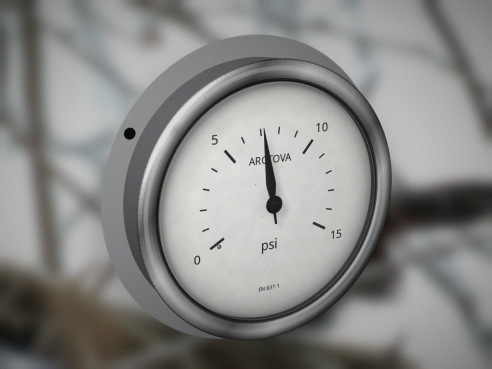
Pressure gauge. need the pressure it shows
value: 7 psi
